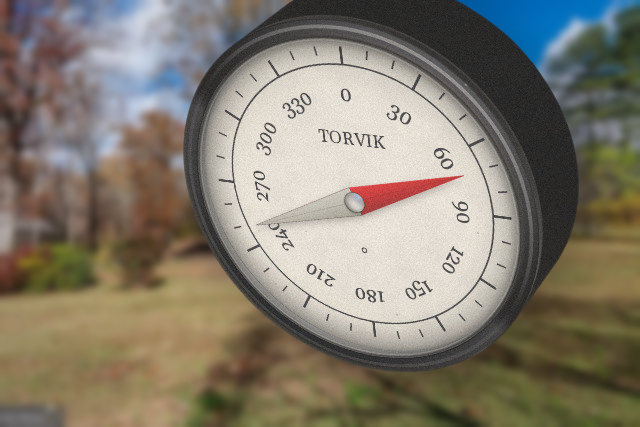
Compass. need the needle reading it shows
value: 70 °
